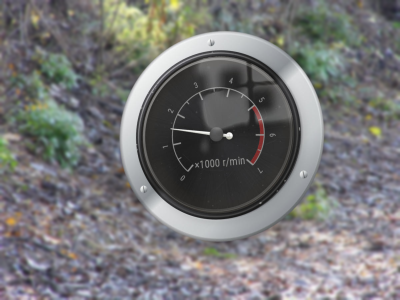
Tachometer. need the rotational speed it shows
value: 1500 rpm
